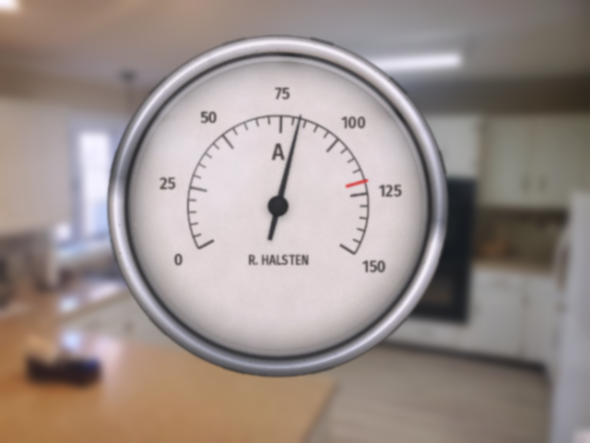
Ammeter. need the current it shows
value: 82.5 A
